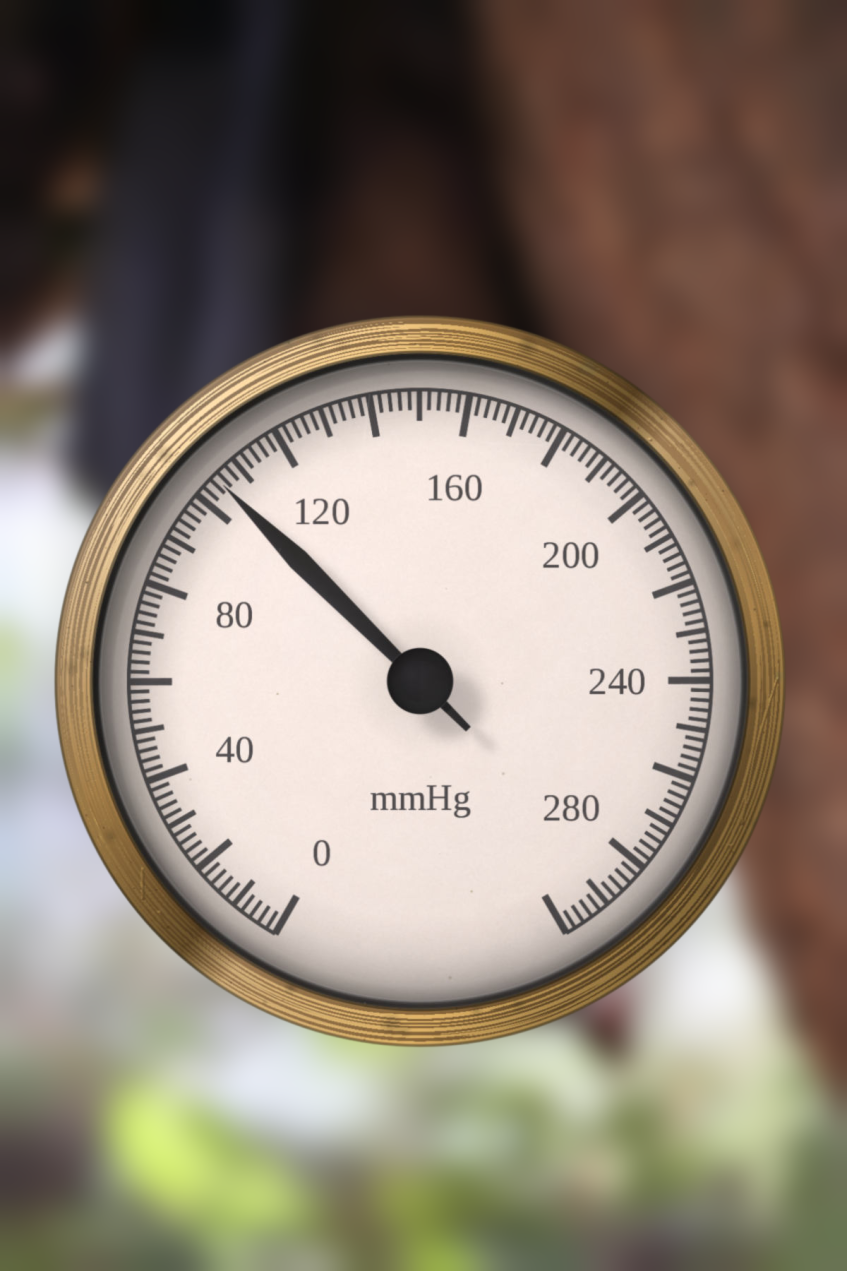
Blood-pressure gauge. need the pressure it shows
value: 105 mmHg
